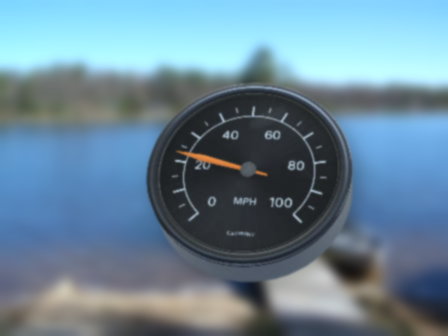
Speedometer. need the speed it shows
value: 22.5 mph
